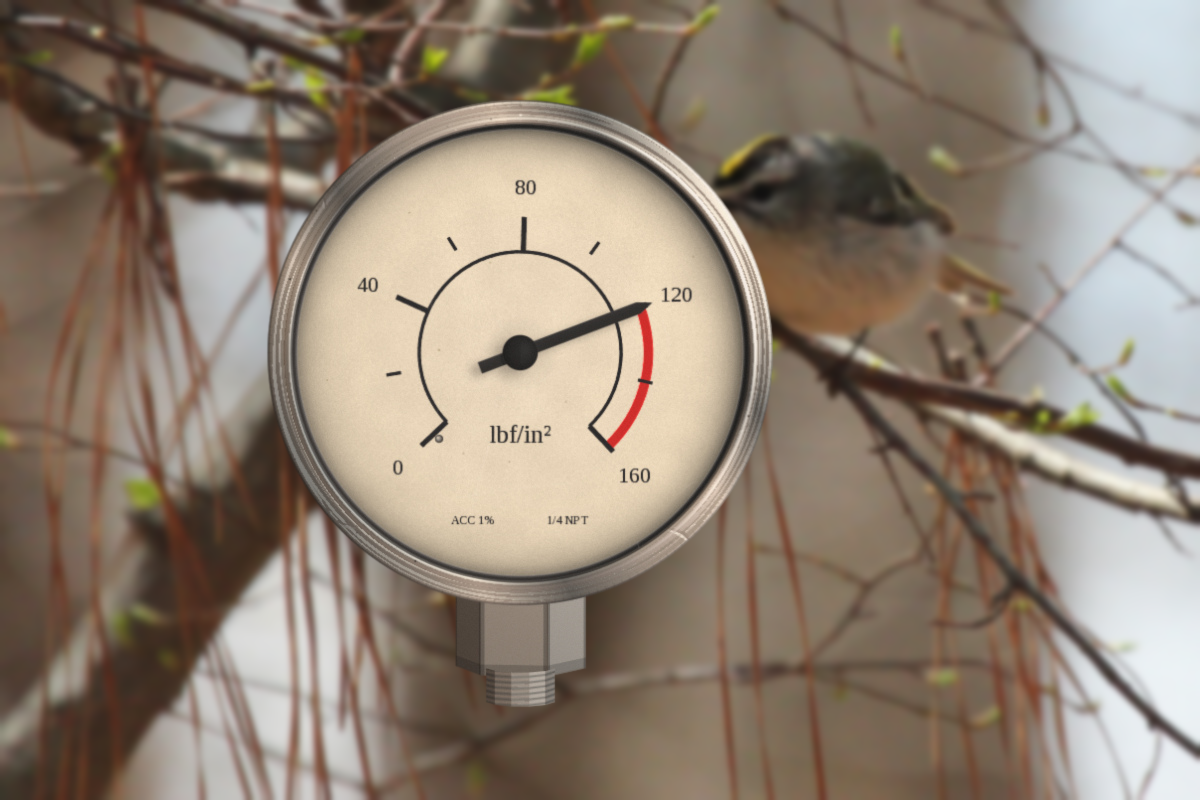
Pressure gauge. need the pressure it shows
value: 120 psi
